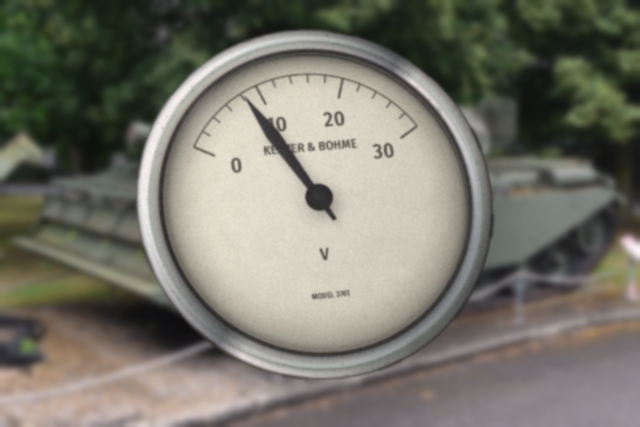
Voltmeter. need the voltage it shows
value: 8 V
